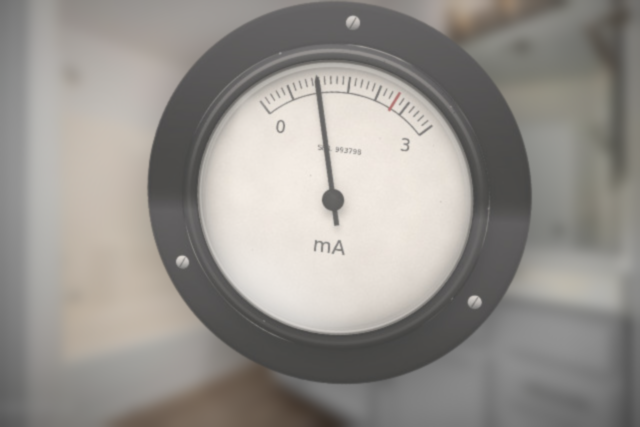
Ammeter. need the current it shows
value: 1 mA
